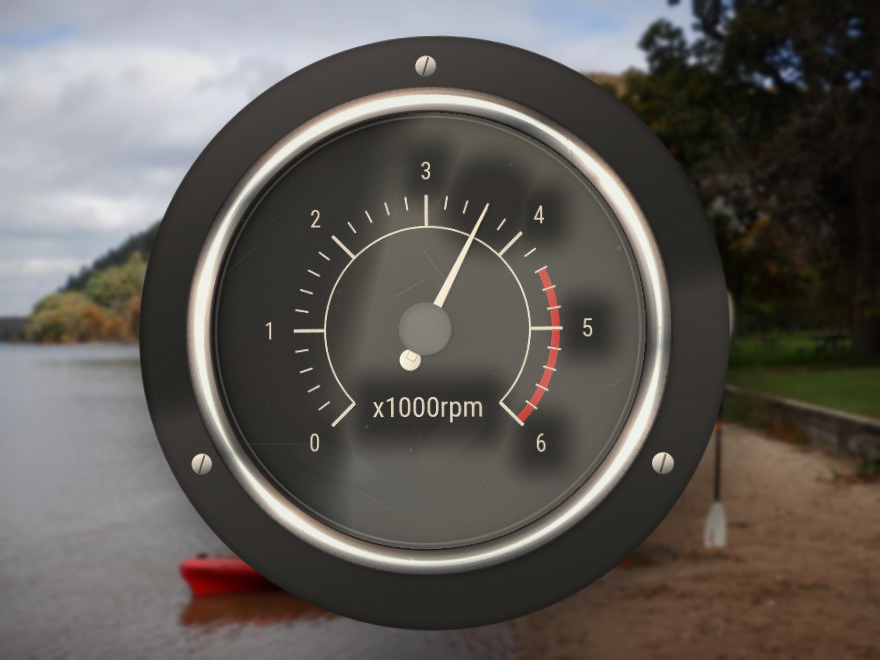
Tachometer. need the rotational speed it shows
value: 3600 rpm
